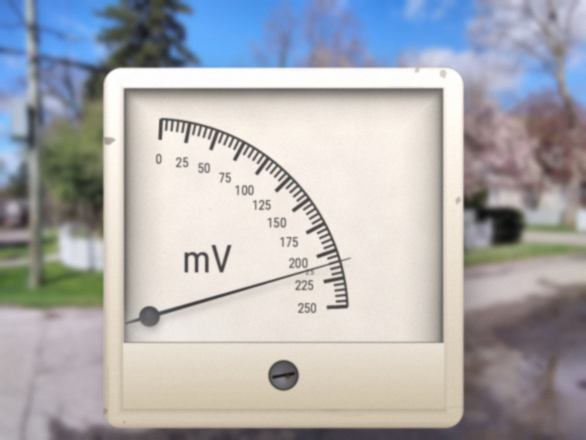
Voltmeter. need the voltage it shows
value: 210 mV
